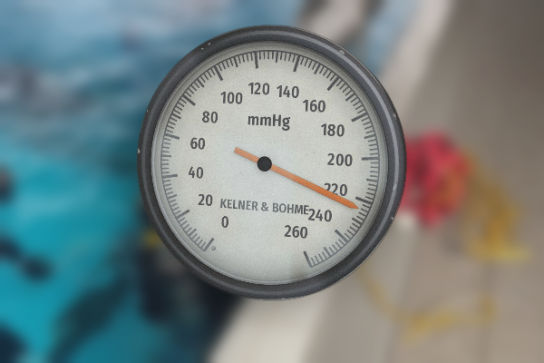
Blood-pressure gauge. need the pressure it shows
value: 224 mmHg
